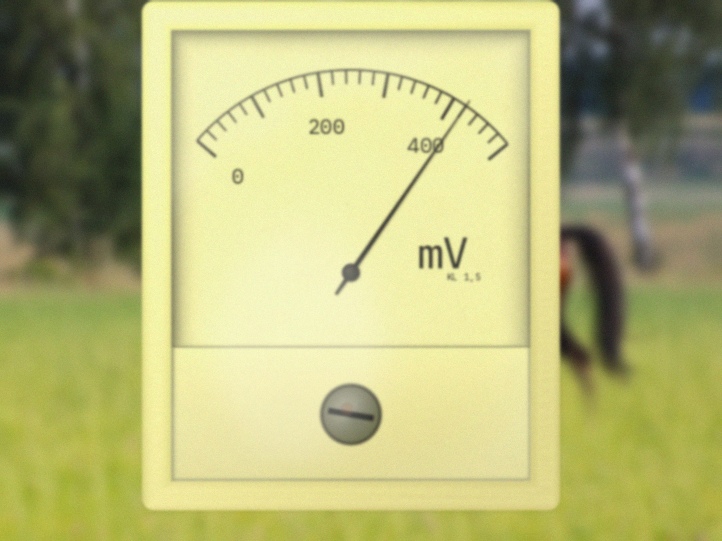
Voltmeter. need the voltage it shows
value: 420 mV
